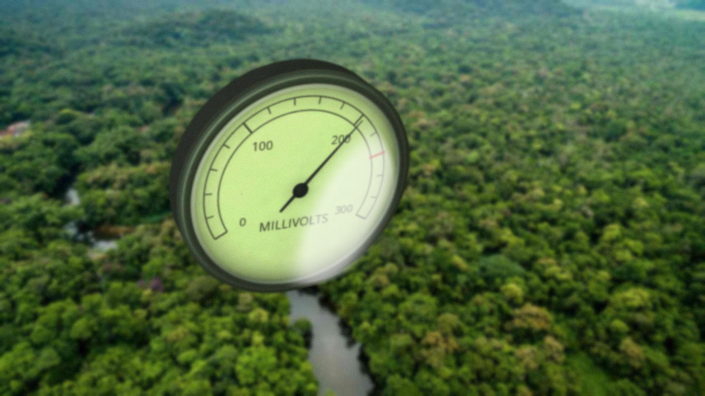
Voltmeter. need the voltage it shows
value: 200 mV
